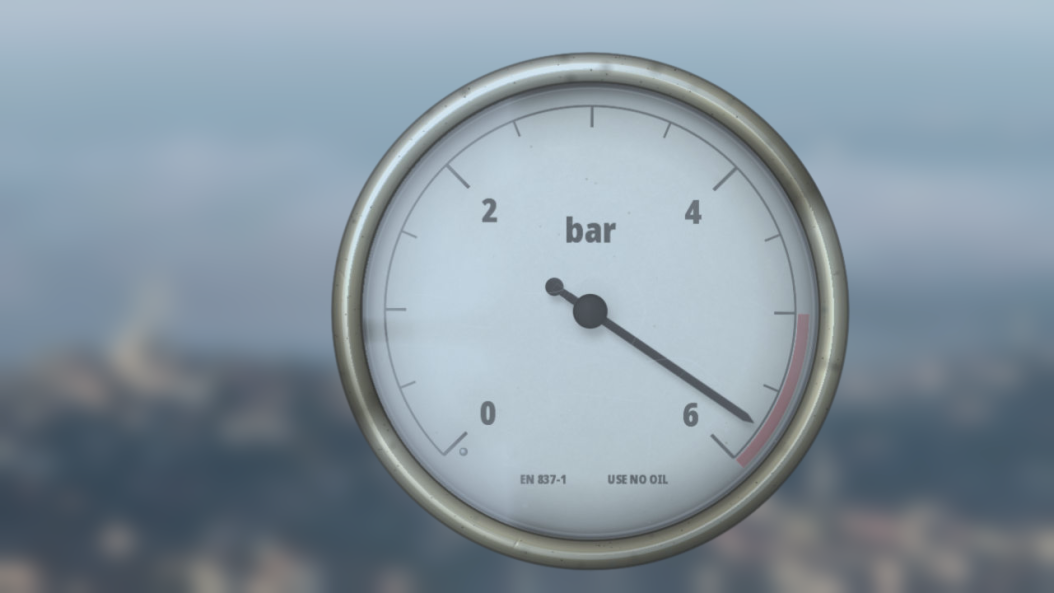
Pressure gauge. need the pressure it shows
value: 5.75 bar
